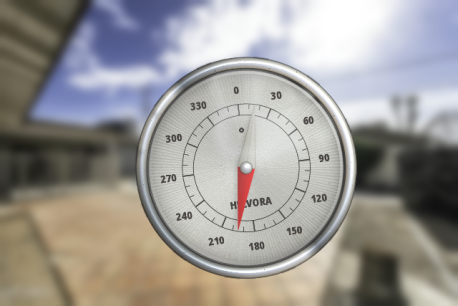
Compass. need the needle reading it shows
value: 195 °
